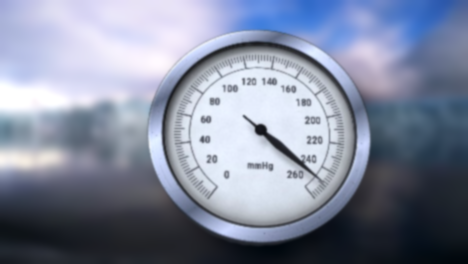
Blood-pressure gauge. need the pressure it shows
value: 250 mmHg
